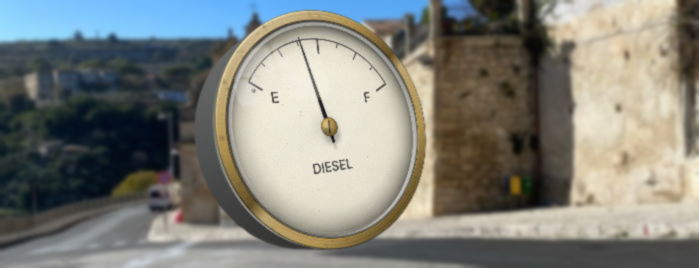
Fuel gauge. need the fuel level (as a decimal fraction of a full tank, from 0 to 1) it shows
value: 0.375
